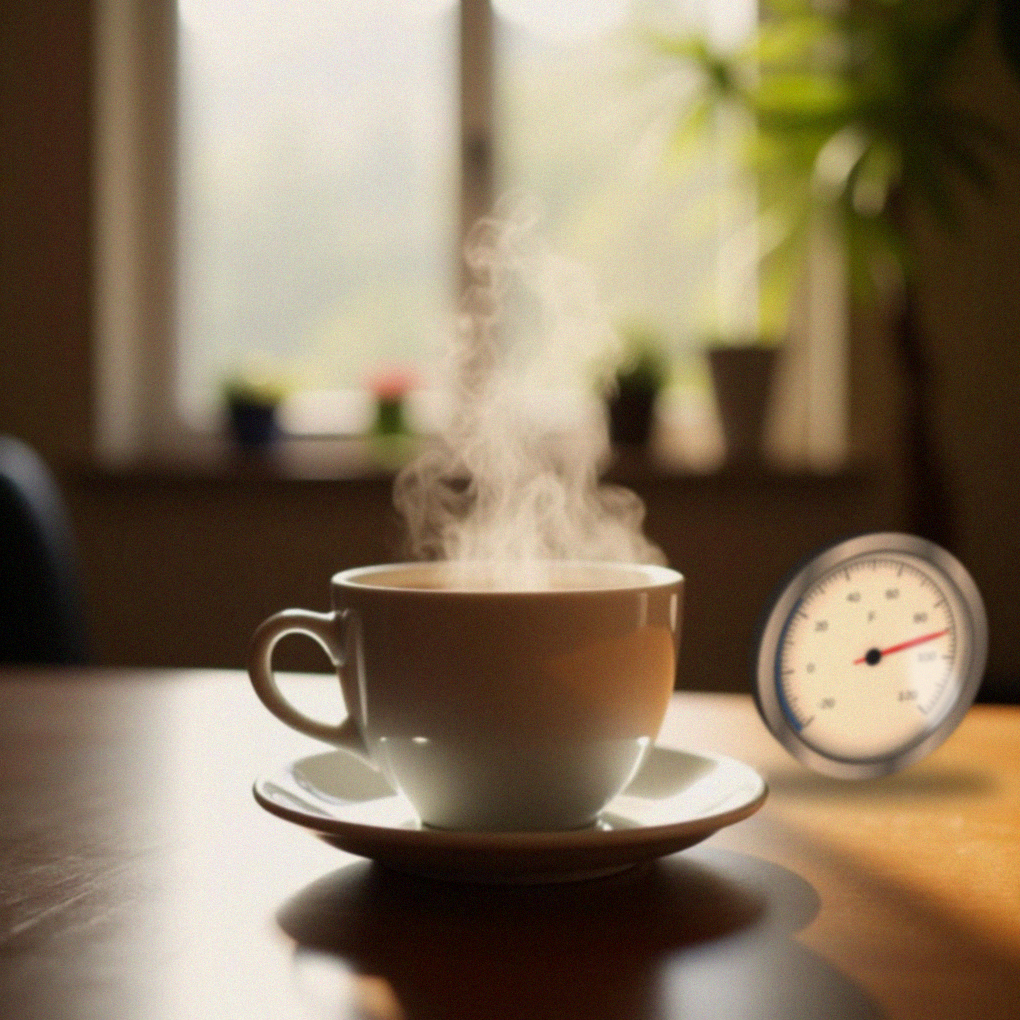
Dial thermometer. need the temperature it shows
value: 90 °F
